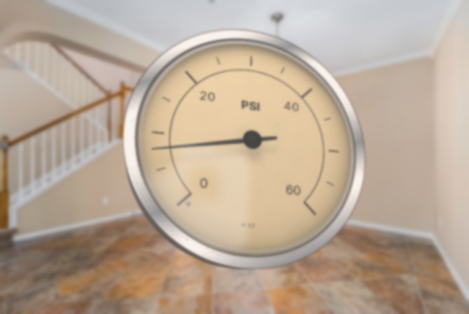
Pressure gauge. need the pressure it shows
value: 7.5 psi
